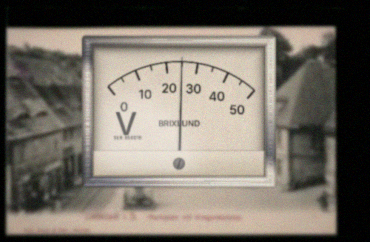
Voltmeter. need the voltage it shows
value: 25 V
